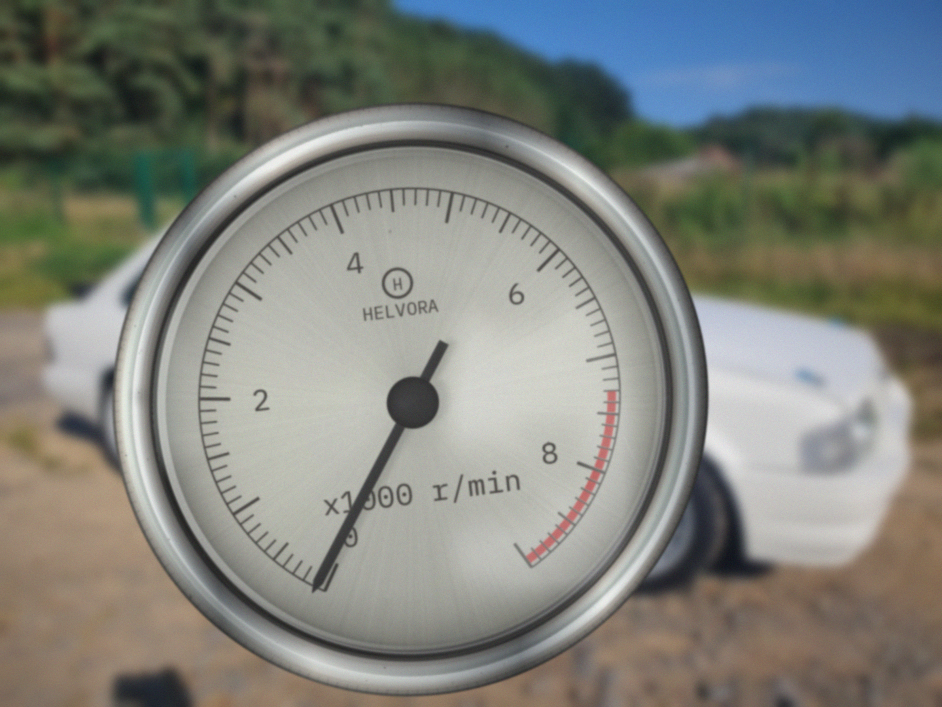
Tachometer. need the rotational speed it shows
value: 100 rpm
